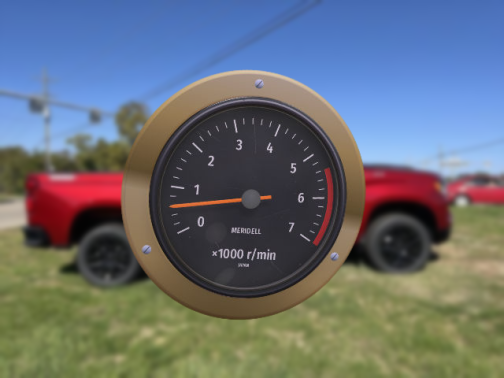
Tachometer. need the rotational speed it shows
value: 600 rpm
